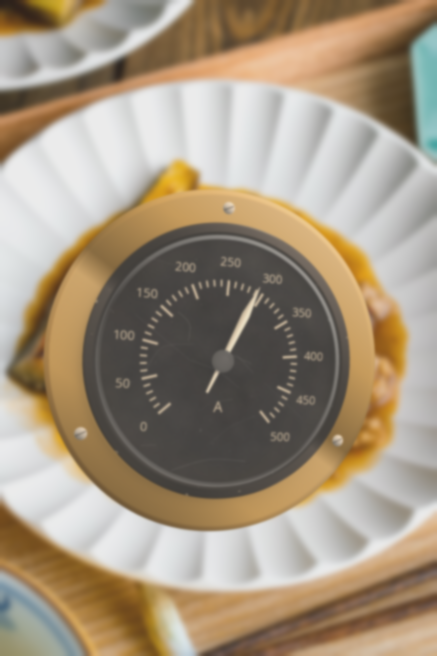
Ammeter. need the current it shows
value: 290 A
